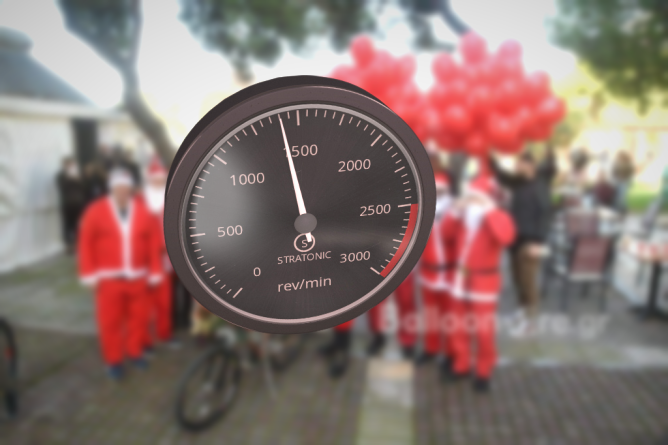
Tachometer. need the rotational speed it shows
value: 1400 rpm
